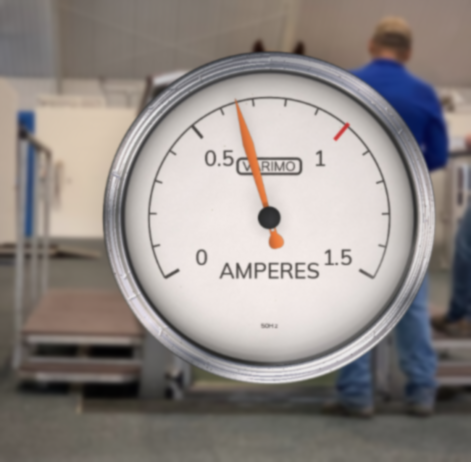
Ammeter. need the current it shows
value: 0.65 A
